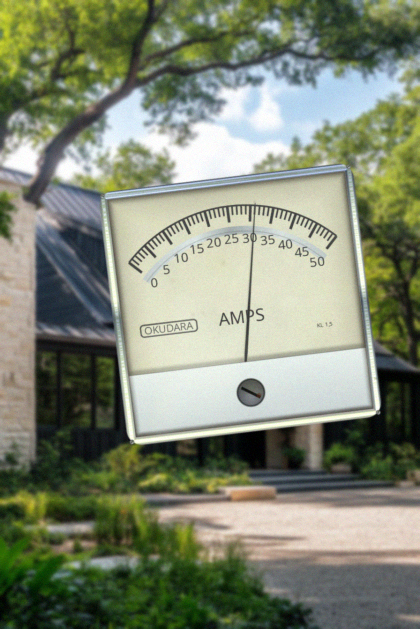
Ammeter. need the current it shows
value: 31 A
